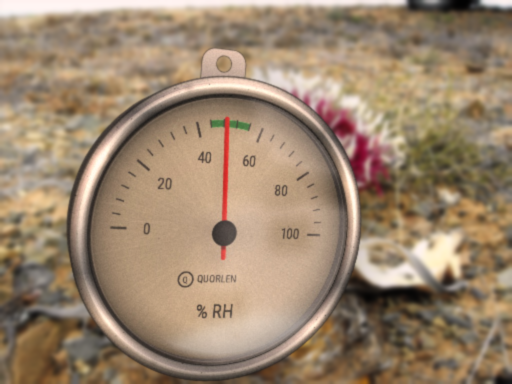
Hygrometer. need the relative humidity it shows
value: 48 %
